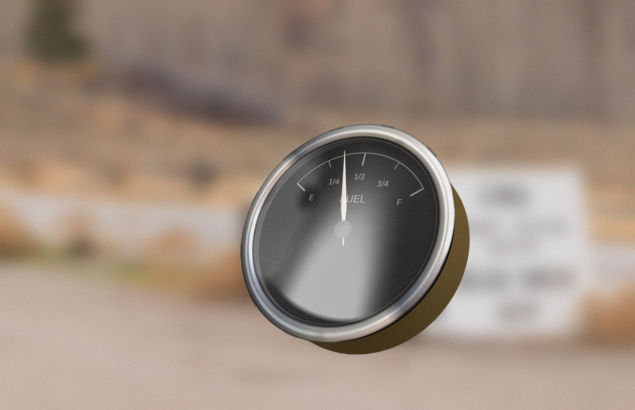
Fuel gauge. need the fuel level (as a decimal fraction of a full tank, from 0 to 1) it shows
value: 0.375
